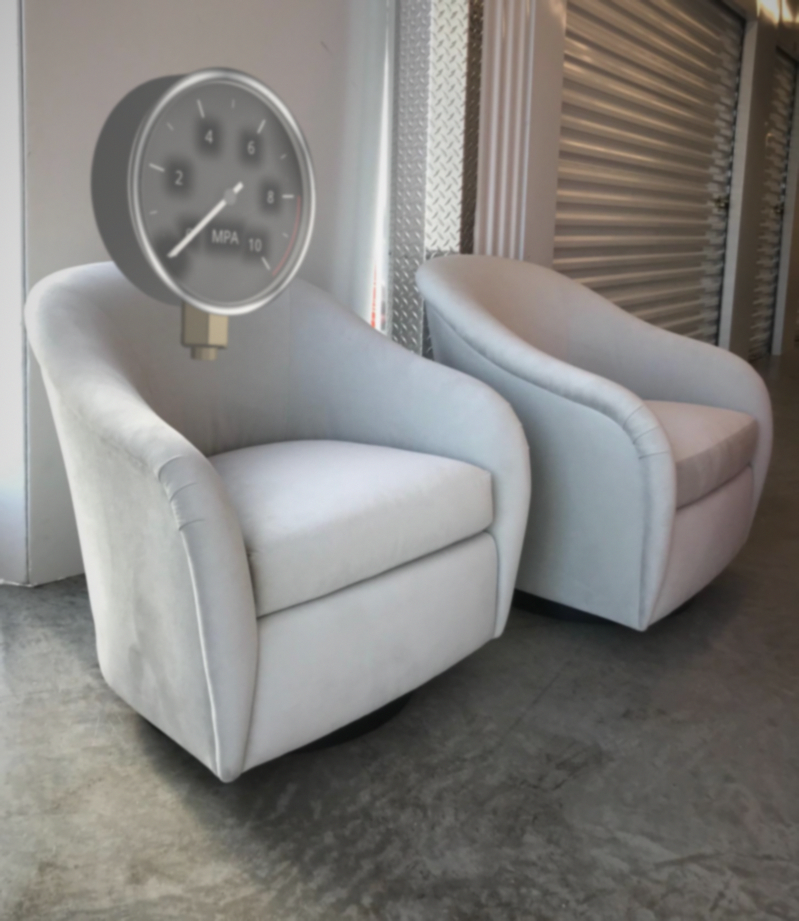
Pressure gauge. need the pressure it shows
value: 0 MPa
